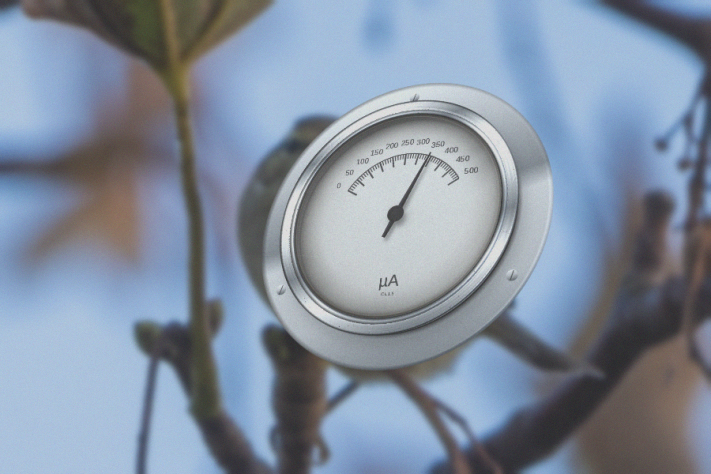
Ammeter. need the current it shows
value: 350 µA
